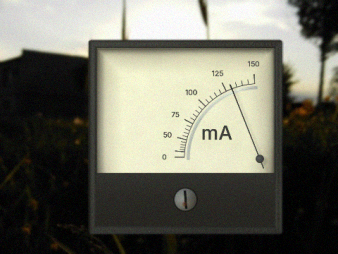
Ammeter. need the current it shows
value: 130 mA
